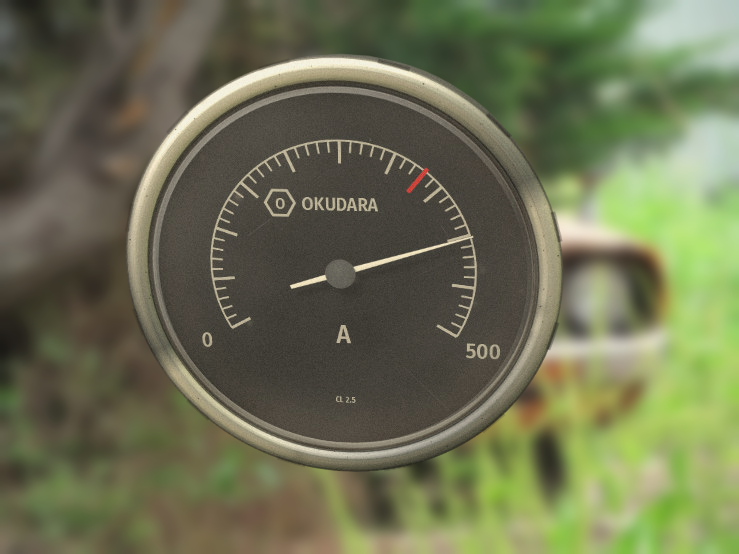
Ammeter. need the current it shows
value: 400 A
